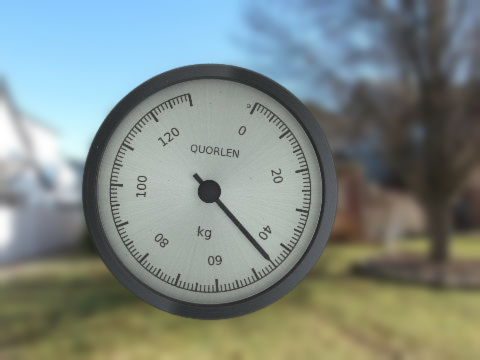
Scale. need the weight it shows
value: 45 kg
